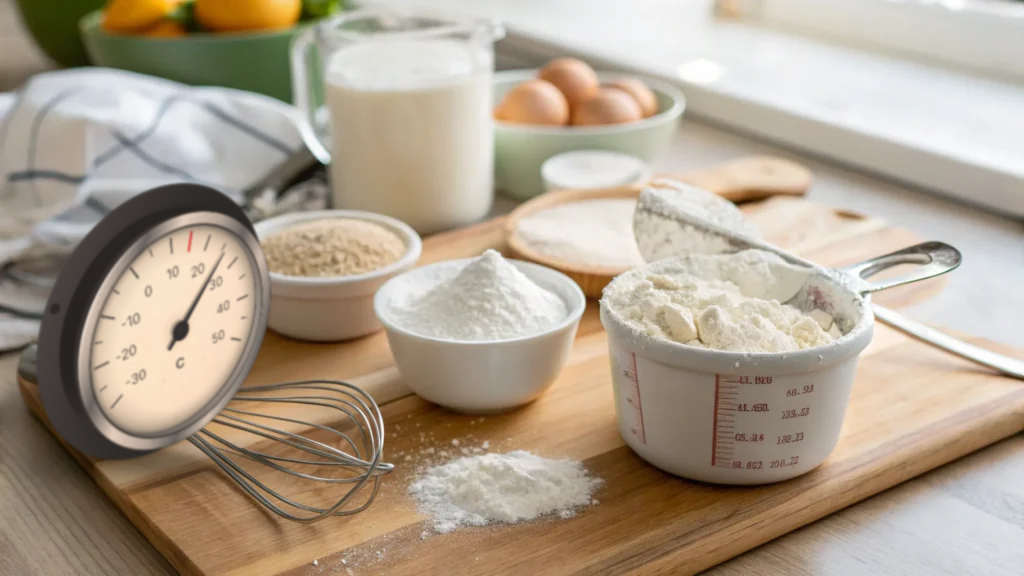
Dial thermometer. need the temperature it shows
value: 25 °C
